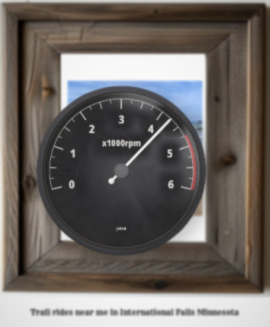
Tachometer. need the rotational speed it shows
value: 4250 rpm
